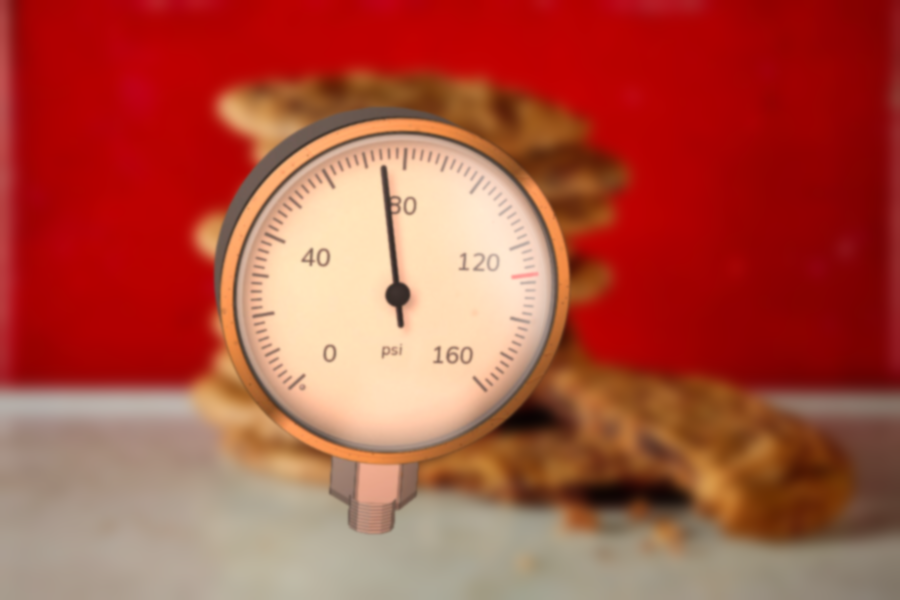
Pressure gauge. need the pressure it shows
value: 74 psi
